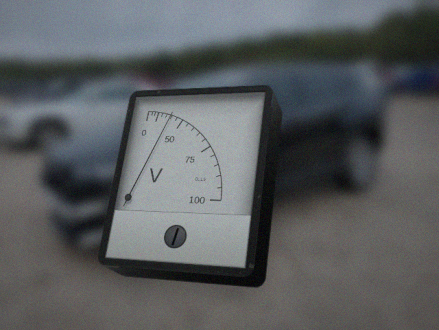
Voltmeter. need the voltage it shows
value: 40 V
